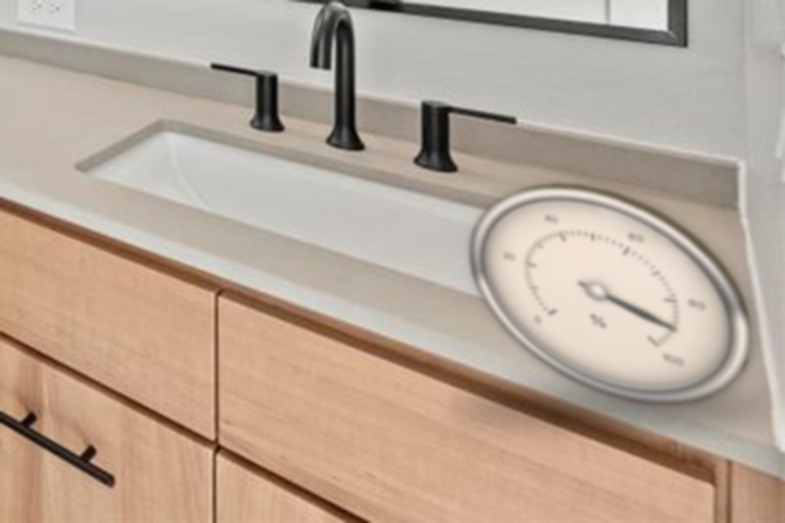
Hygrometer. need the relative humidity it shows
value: 90 %
